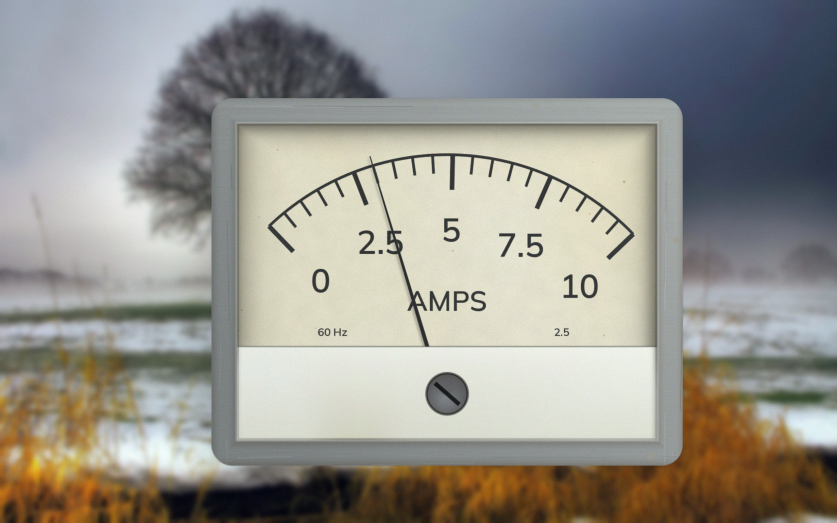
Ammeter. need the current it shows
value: 3 A
